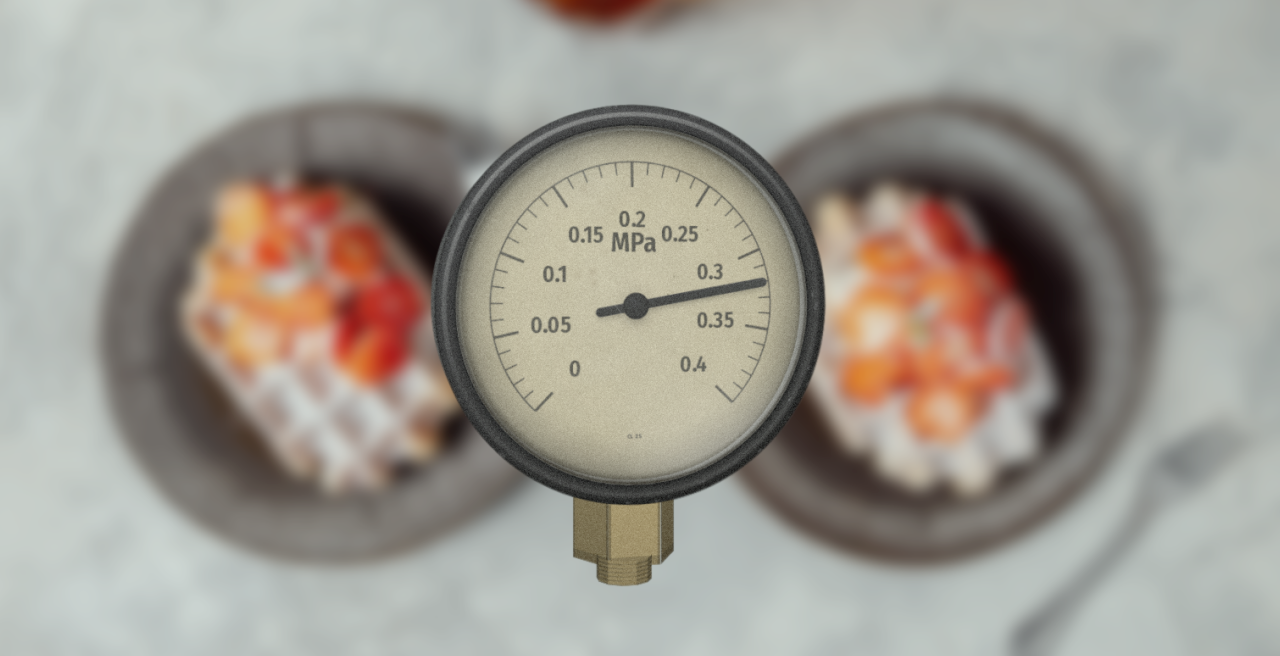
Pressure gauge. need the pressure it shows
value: 0.32 MPa
